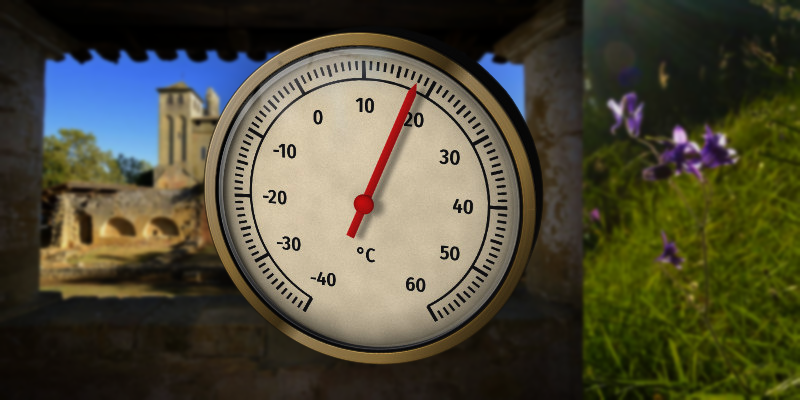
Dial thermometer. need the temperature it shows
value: 18 °C
